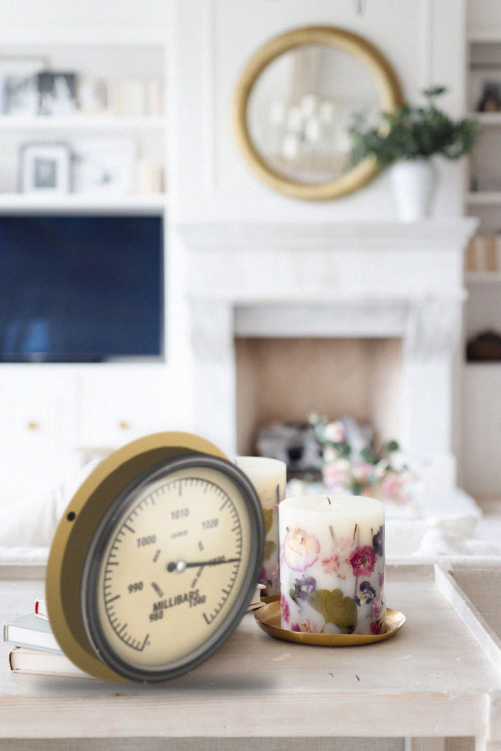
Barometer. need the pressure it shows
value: 1030 mbar
